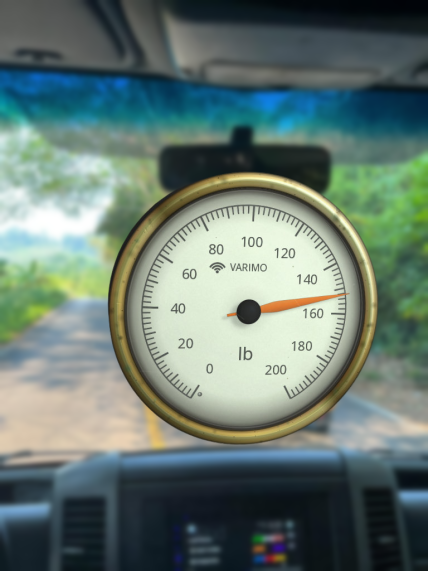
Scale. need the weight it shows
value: 152 lb
